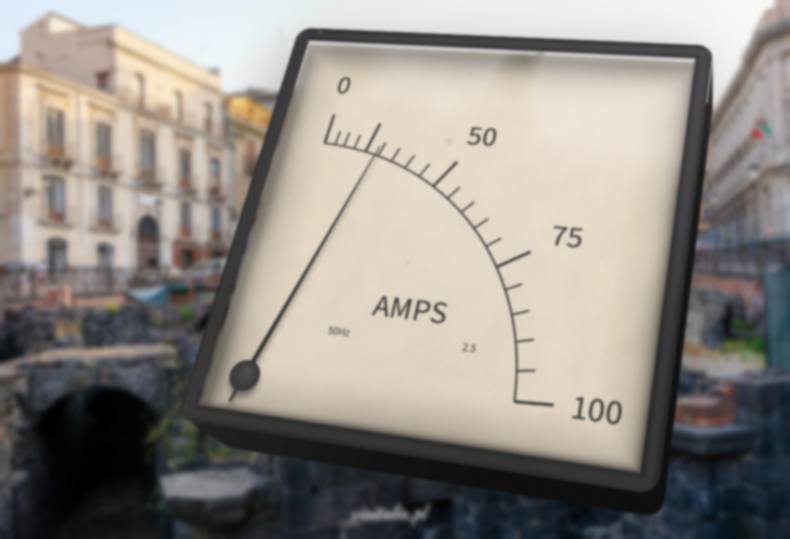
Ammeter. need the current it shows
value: 30 A
